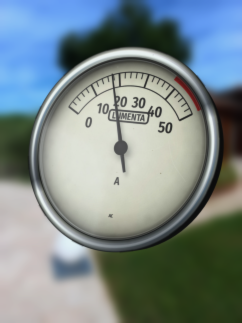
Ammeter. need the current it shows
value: 18 A
